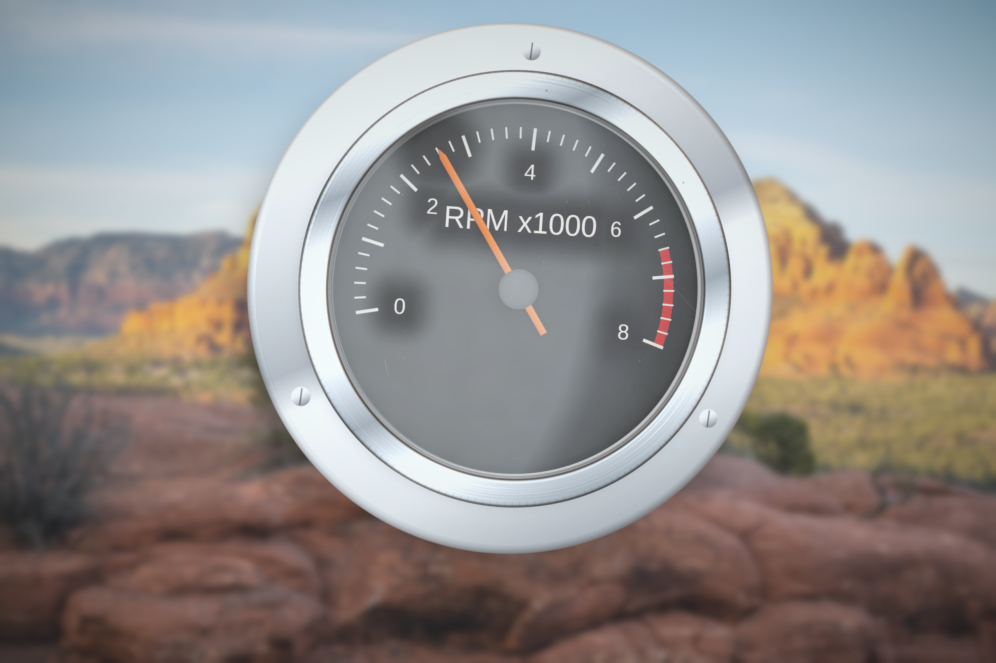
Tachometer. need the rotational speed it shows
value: 2600 rpm
